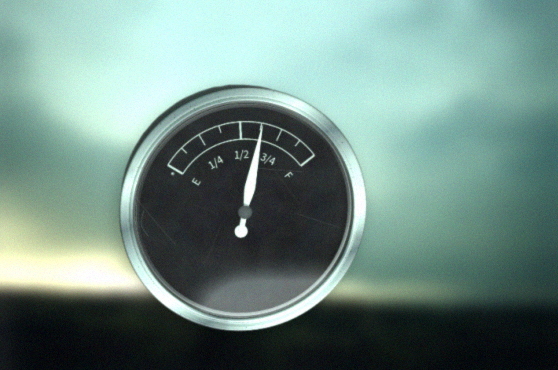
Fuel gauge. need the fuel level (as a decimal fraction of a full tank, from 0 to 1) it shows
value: 0.625
